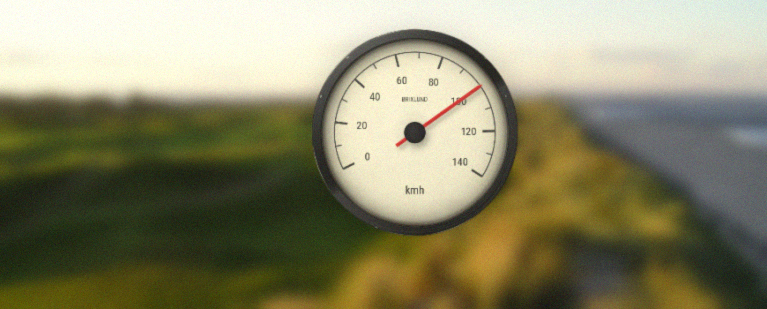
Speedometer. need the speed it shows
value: 100 km/h
